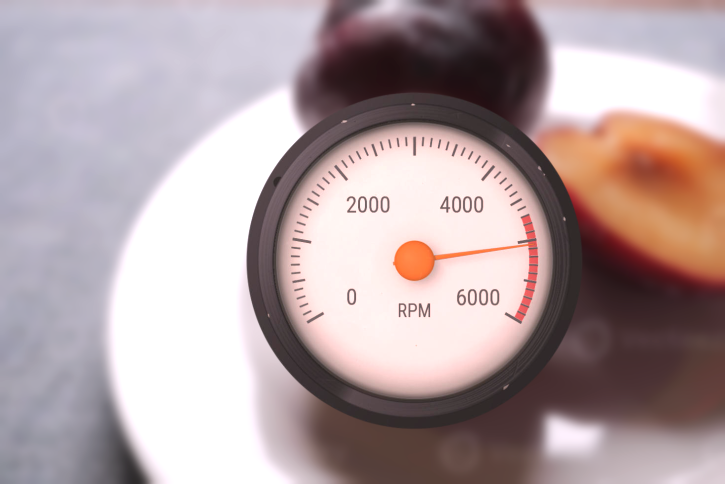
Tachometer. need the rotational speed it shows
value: 5050 rpm
